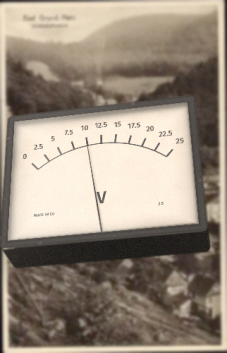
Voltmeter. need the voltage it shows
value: 10 V
